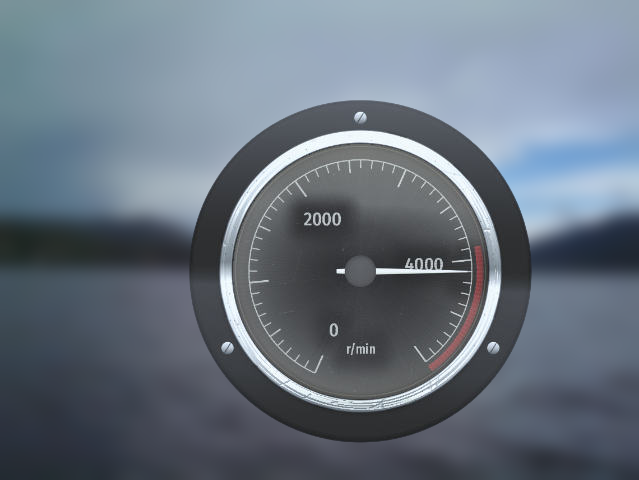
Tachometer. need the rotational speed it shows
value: 4100 rpm
